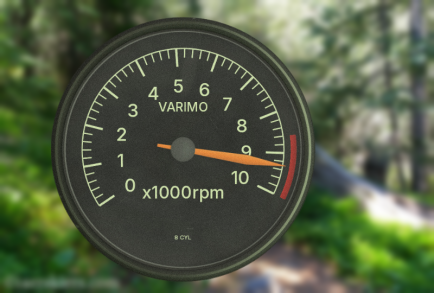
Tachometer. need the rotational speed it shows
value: 9300 rpm
